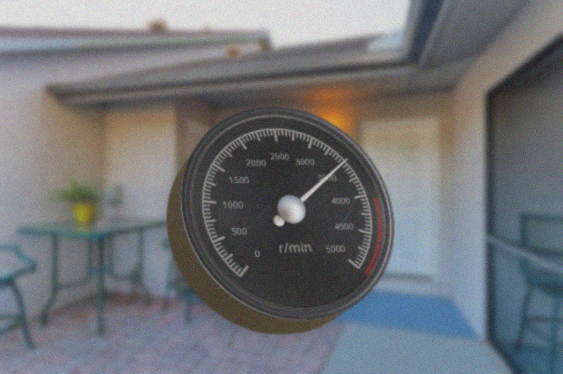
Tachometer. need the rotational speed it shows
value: 3500 rpm
